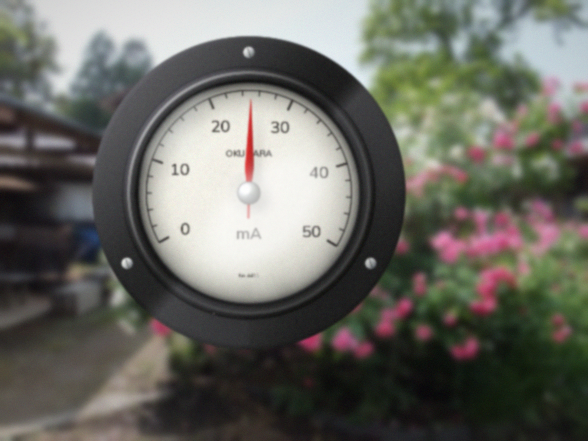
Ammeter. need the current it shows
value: 25 mA
